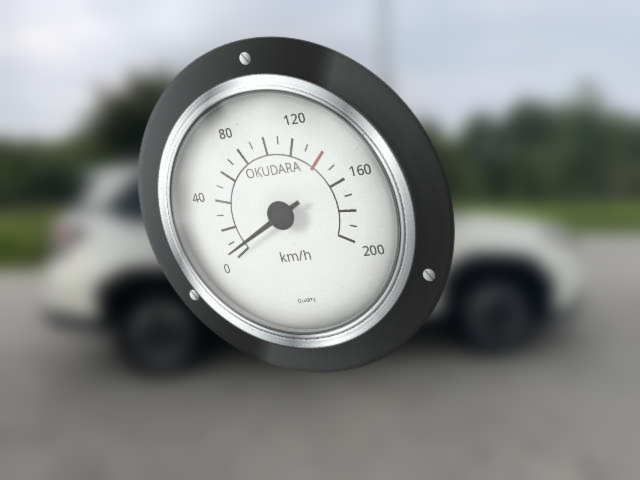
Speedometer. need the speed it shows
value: 5 km/h
